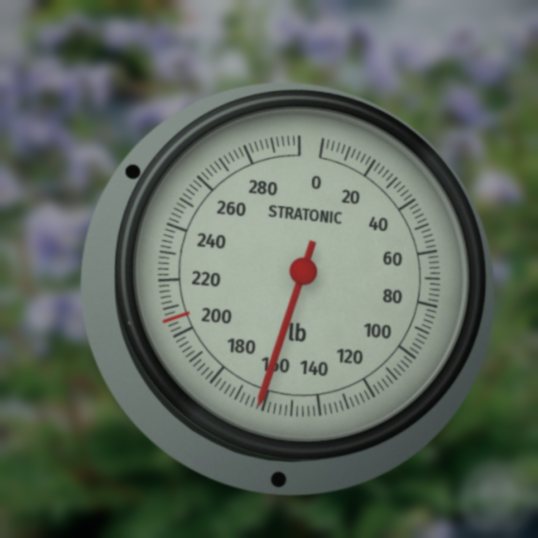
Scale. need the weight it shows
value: 162 lb
